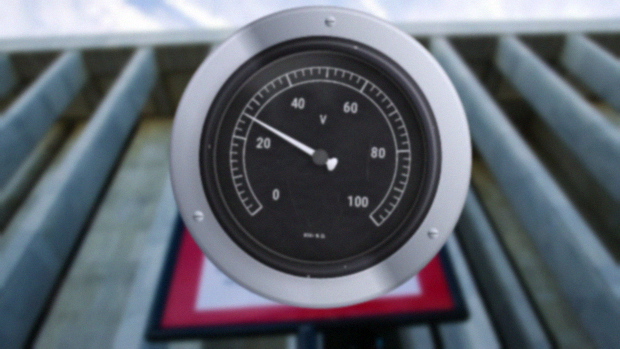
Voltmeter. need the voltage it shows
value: 26 V
